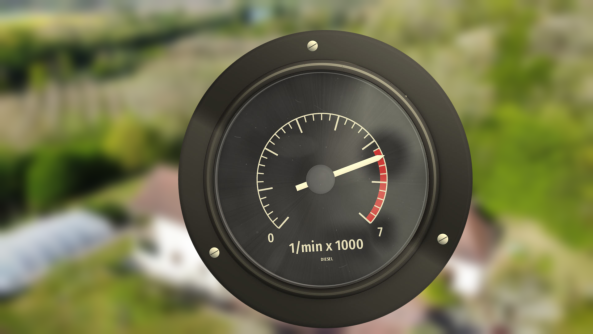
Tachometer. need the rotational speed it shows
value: 5400 rpm
